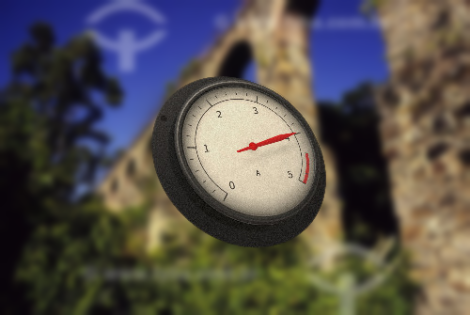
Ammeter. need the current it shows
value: 4 A
